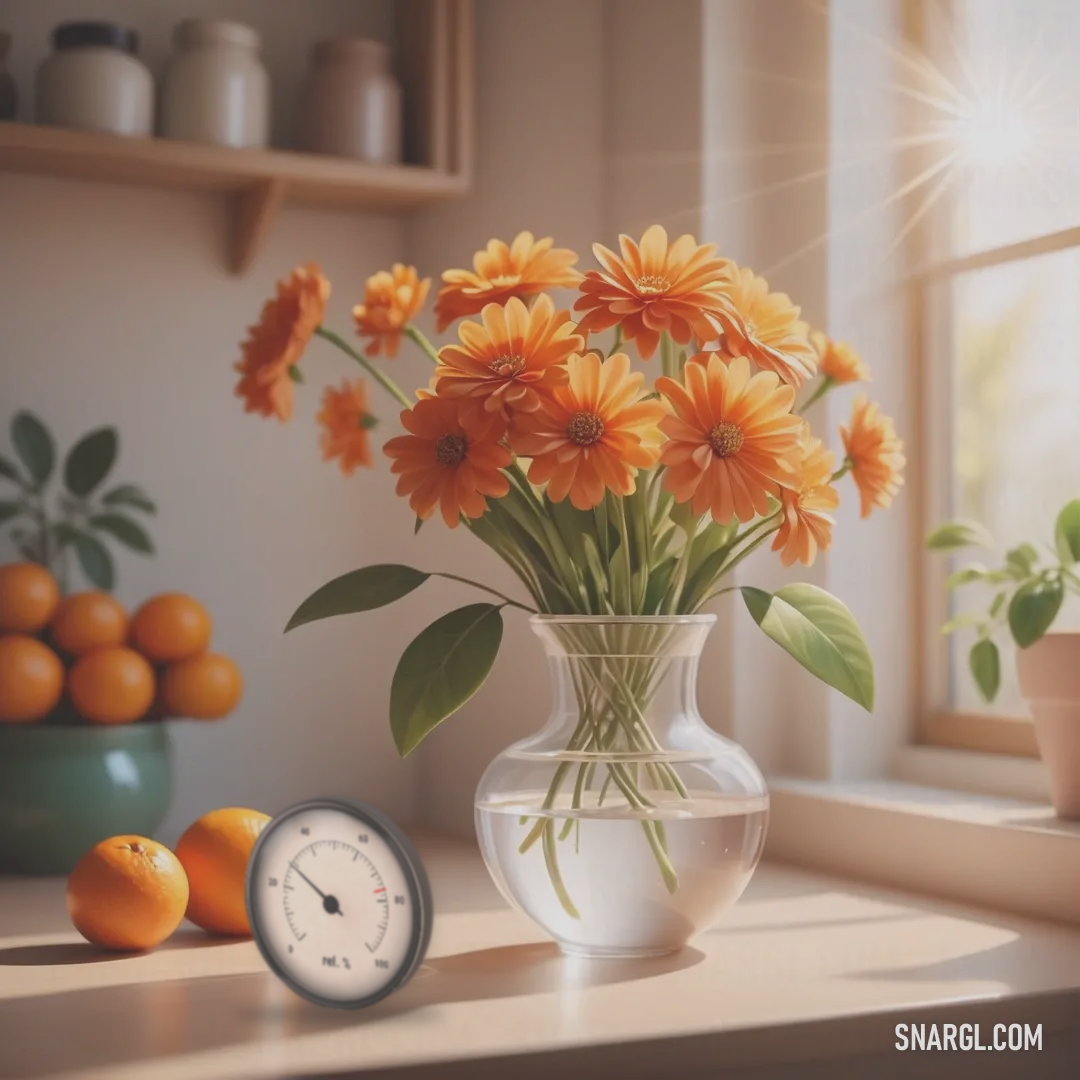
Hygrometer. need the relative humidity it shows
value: 30 %
